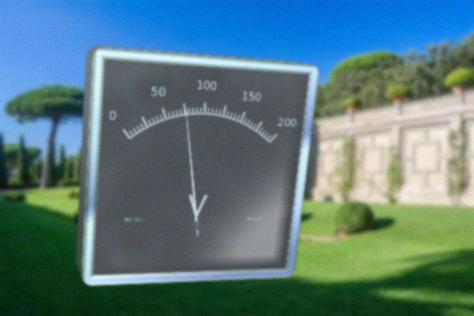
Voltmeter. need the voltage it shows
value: 75 V
